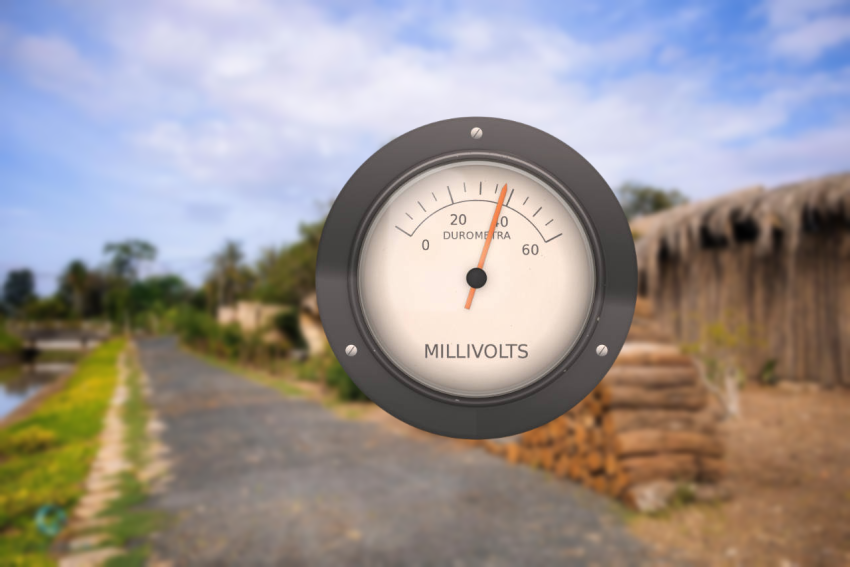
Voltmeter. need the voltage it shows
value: 37.5 mV
